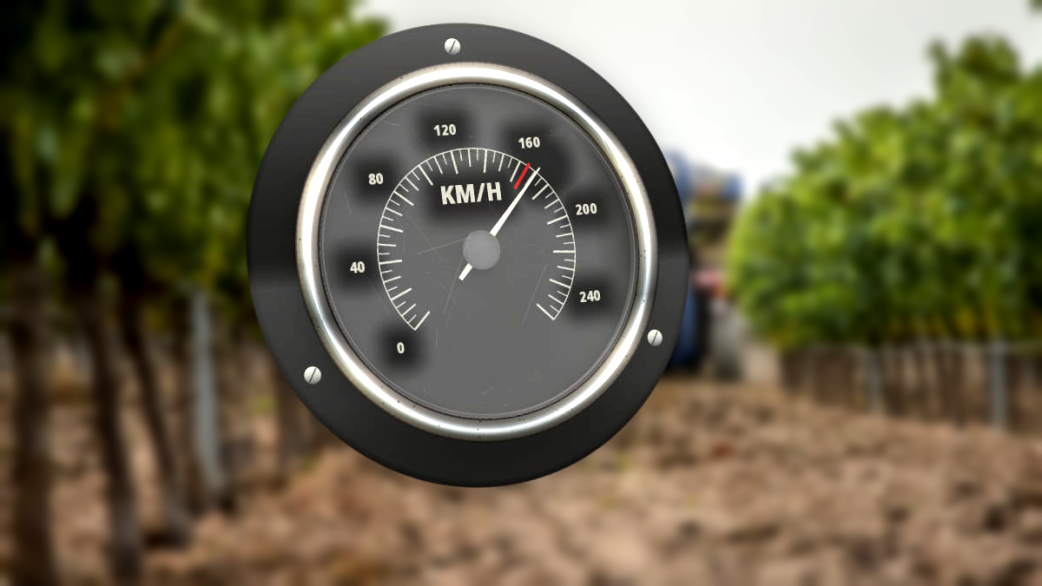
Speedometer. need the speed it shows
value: 170 km/h
